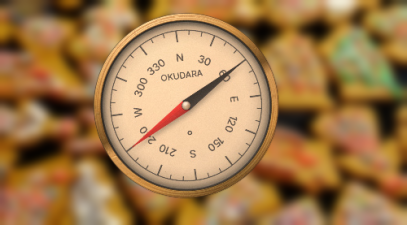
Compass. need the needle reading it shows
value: 240 °
